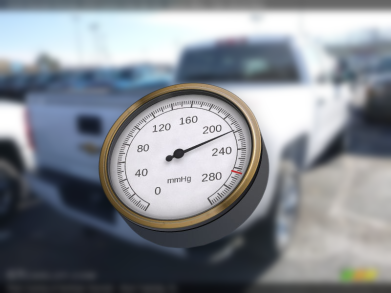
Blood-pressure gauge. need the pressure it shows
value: 220 mmHg
